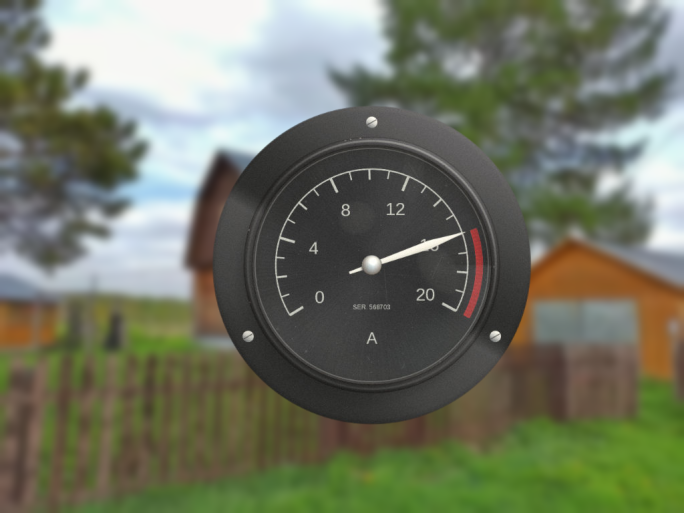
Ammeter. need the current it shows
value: 16 A
